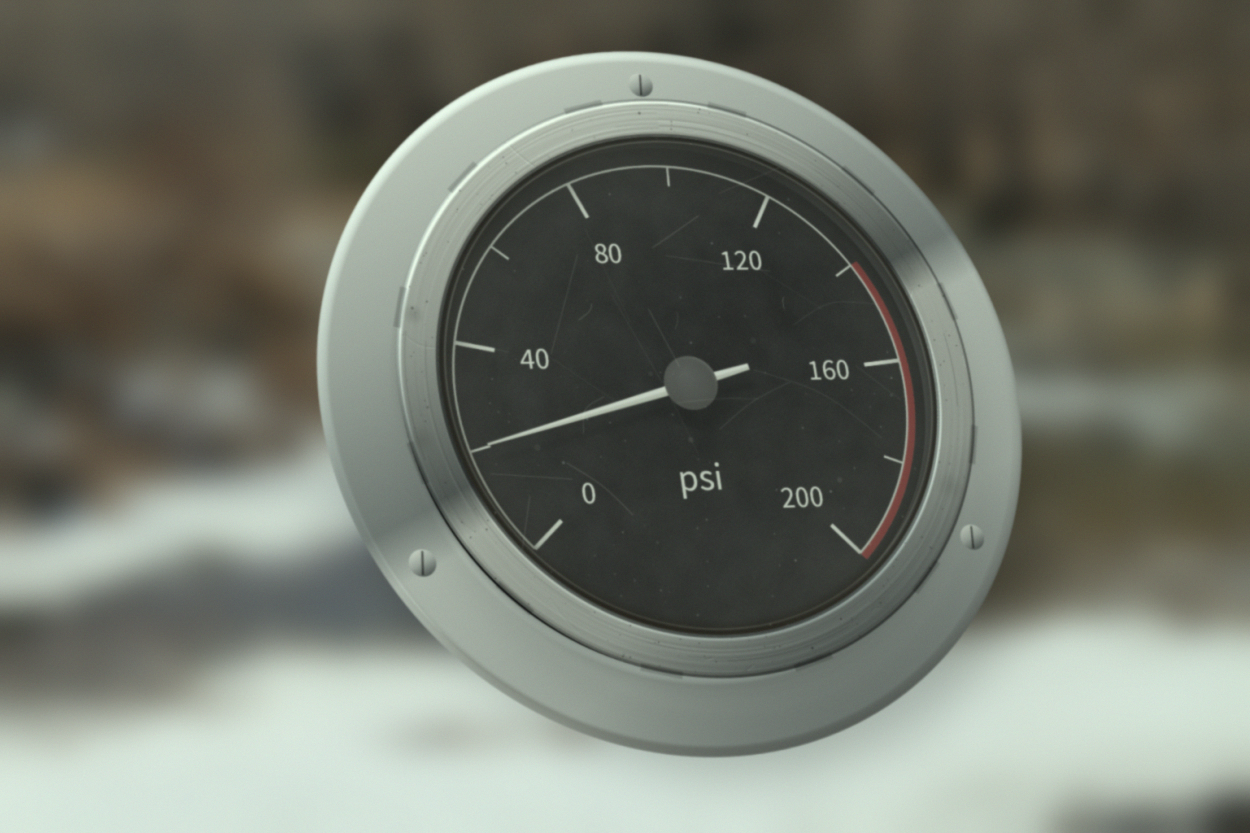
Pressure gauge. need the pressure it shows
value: 20 psi
